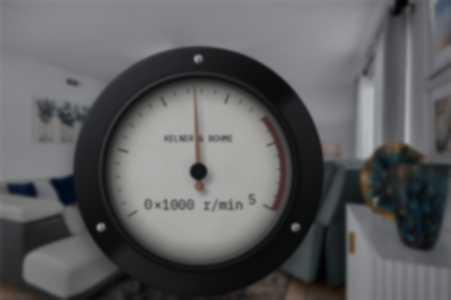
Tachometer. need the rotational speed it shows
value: 2500 rpm
